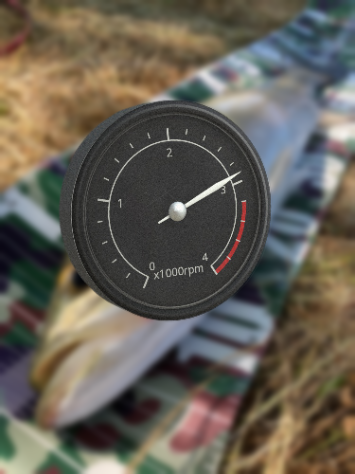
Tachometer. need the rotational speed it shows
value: 2900 rpm
